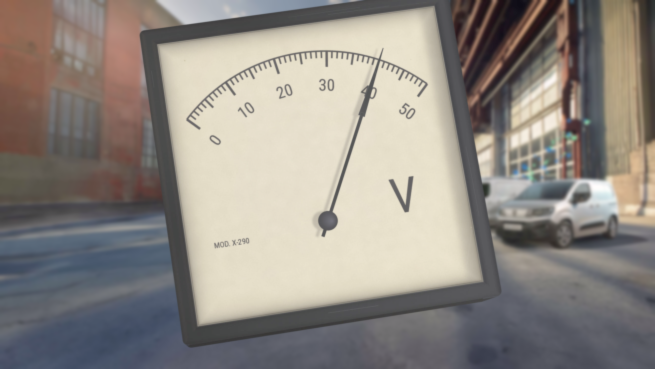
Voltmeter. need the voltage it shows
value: 40 V
